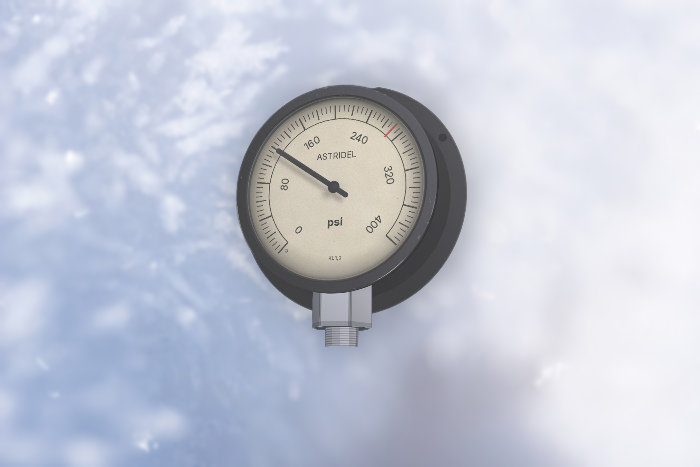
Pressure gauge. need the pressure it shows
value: 120 psi
